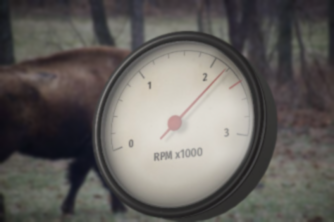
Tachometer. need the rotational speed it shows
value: 2200 rpm
